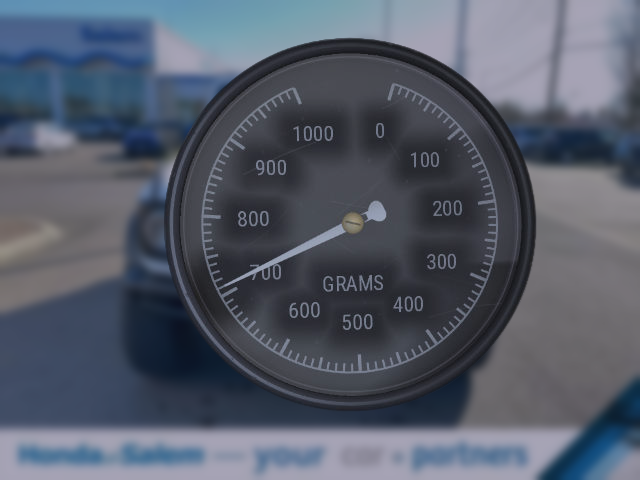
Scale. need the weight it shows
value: 710 g
